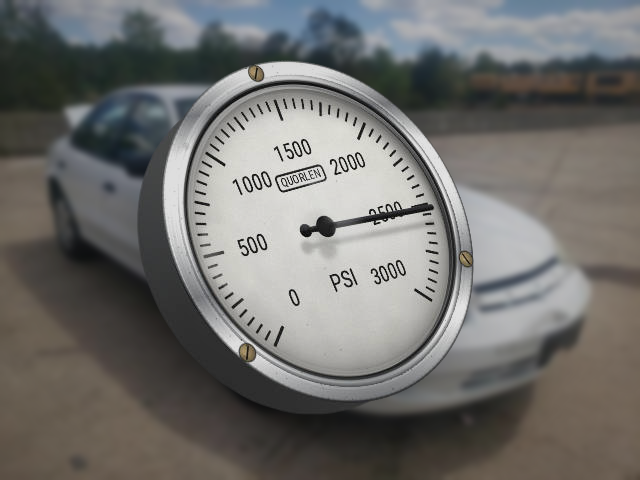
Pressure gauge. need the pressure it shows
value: 2525 psi
